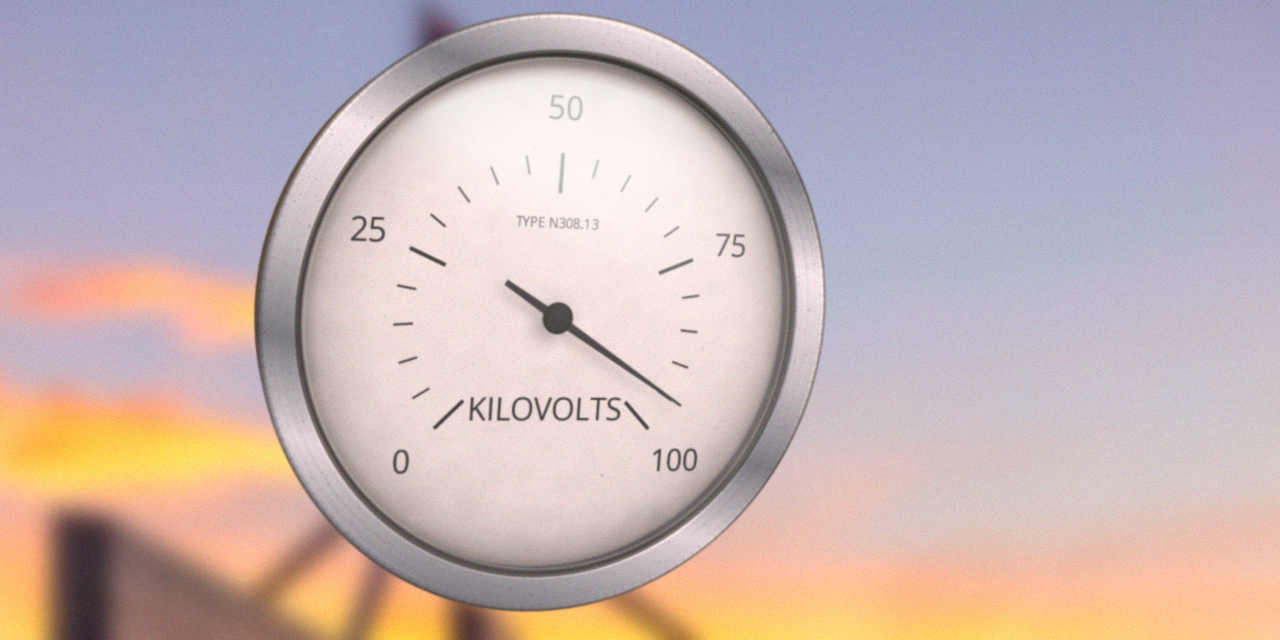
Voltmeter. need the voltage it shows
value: 95 kV
